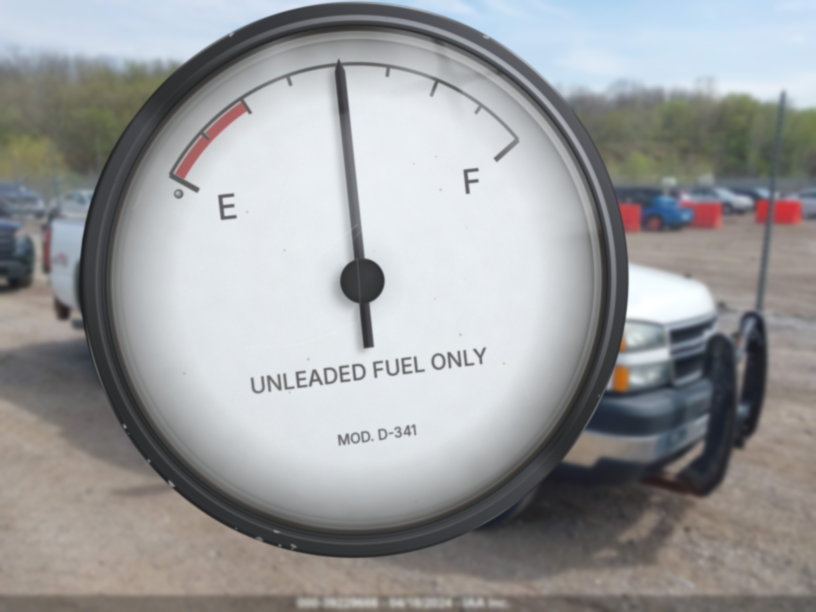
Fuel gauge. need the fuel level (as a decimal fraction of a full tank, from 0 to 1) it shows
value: 0.5
